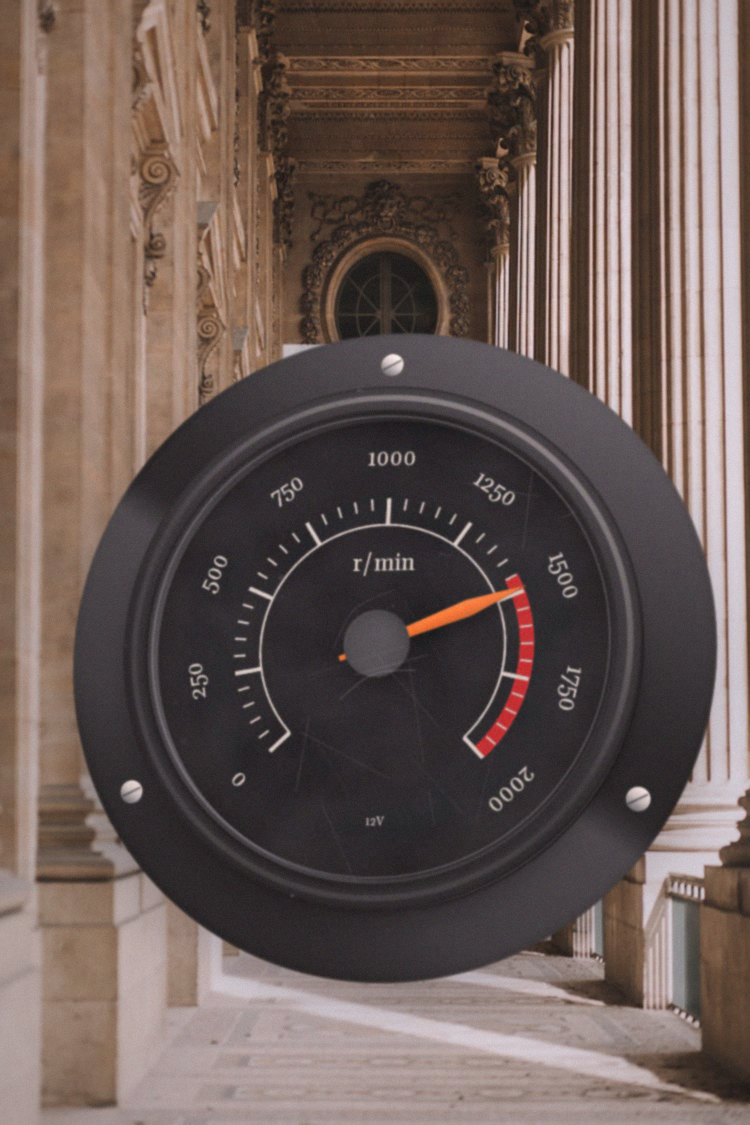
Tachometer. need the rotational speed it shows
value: 1500 rpm
